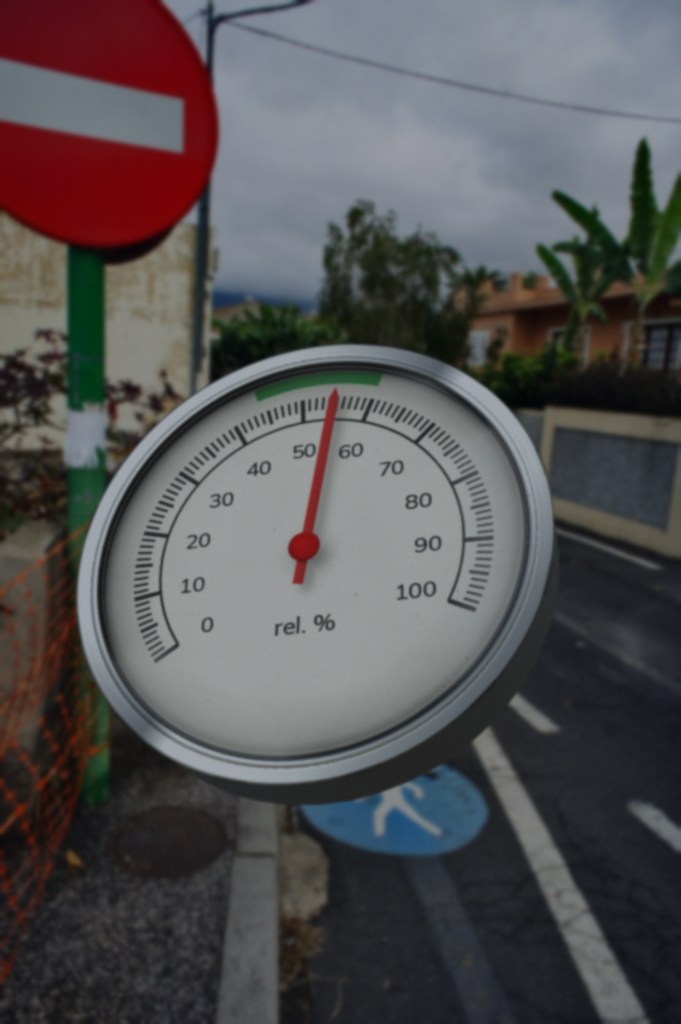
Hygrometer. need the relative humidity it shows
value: 55 %
